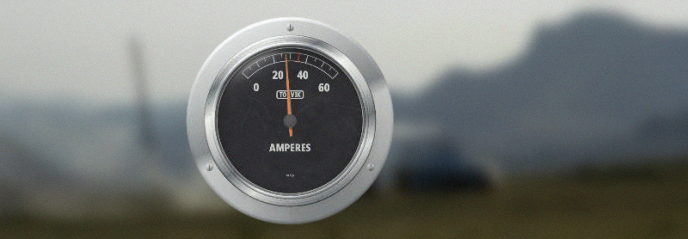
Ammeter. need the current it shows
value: 27.5 A
